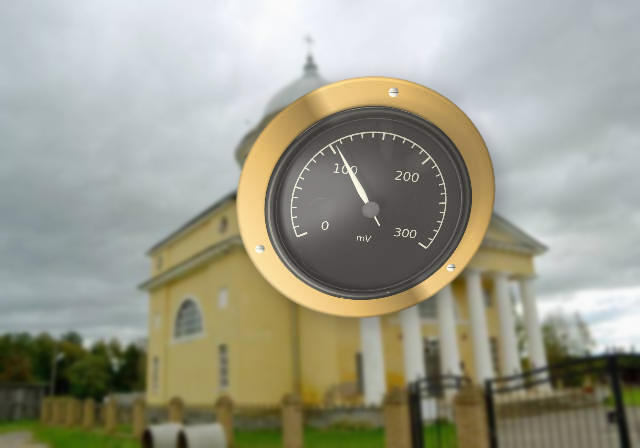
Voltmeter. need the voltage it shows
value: 105 mV
